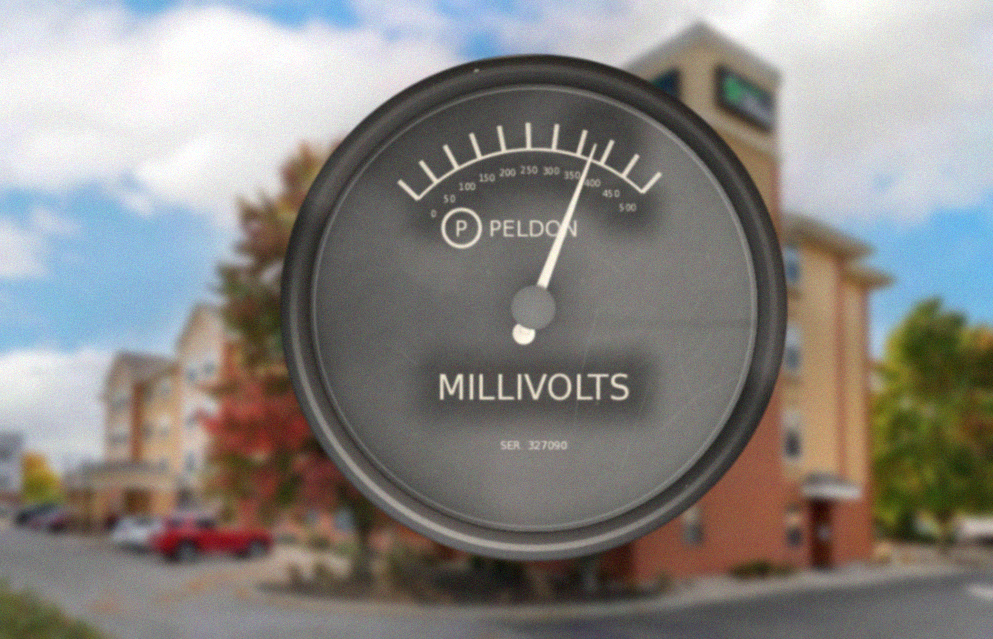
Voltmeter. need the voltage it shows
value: 375 mV
